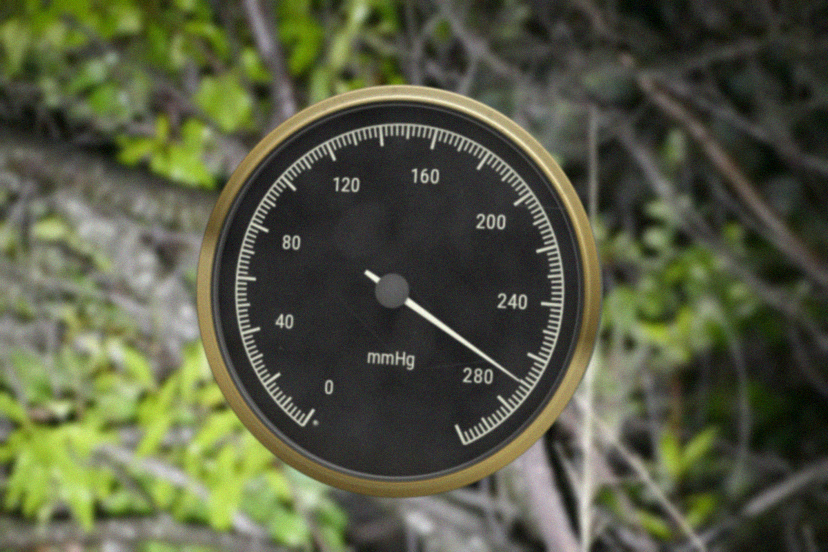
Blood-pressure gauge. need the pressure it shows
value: 270 mmHg
